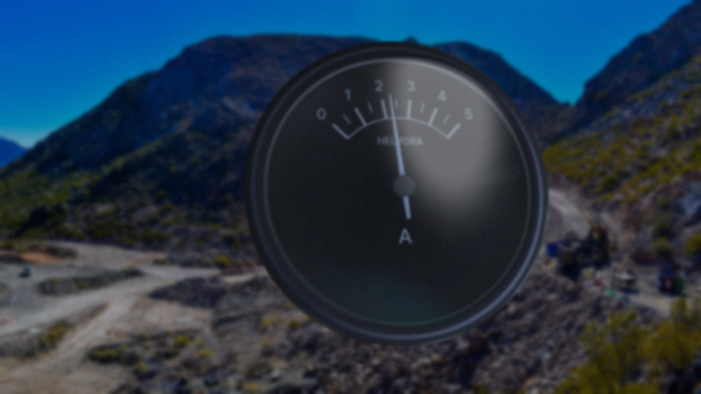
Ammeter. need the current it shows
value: 2.25 A
